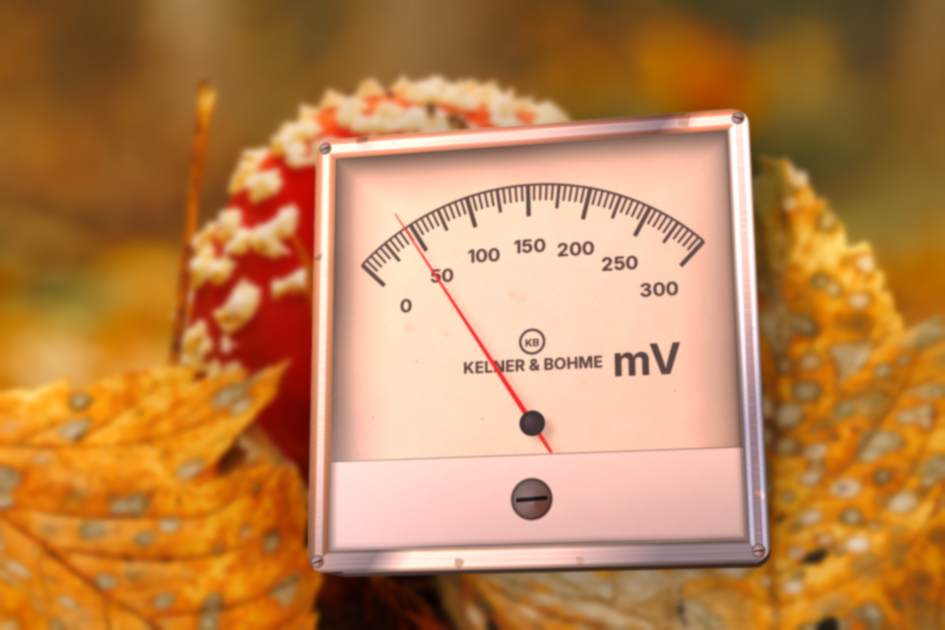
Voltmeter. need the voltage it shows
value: 45 mV
